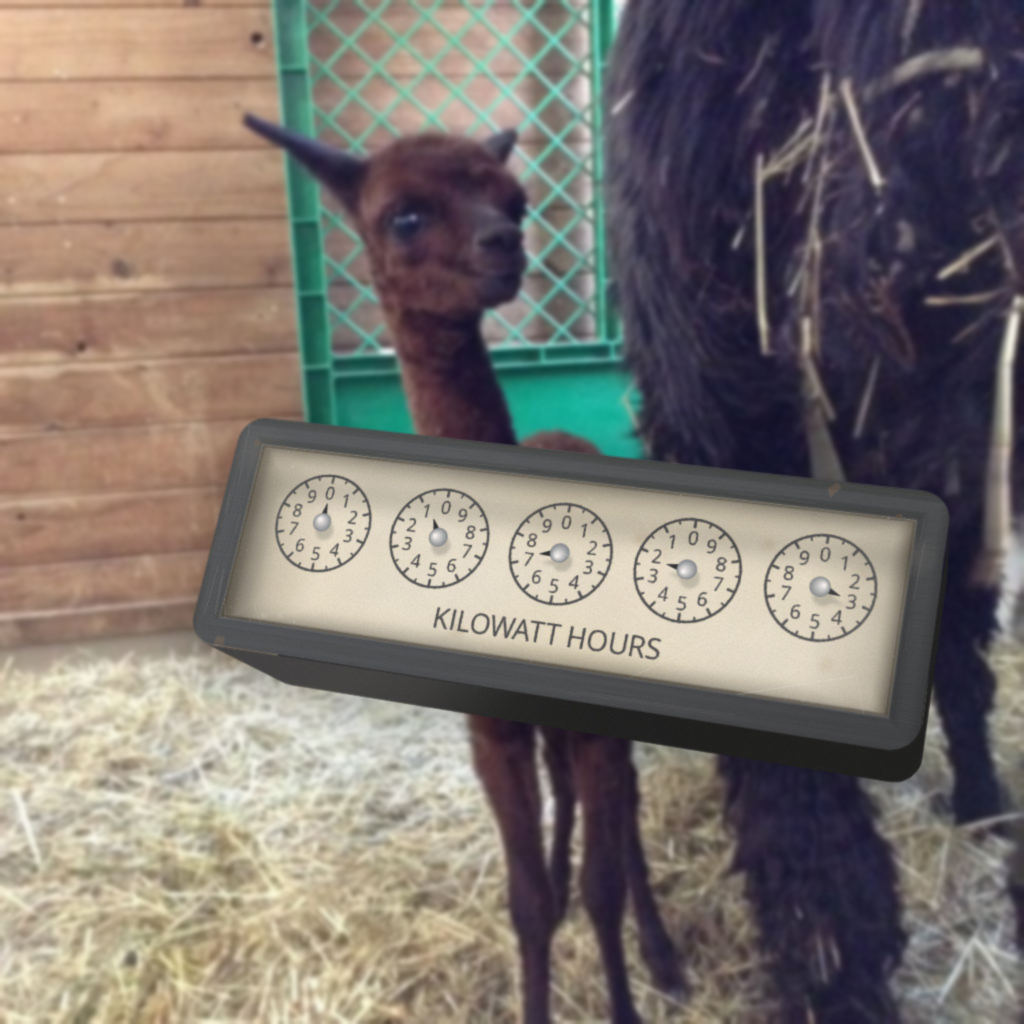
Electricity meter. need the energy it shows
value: 723 kWh
